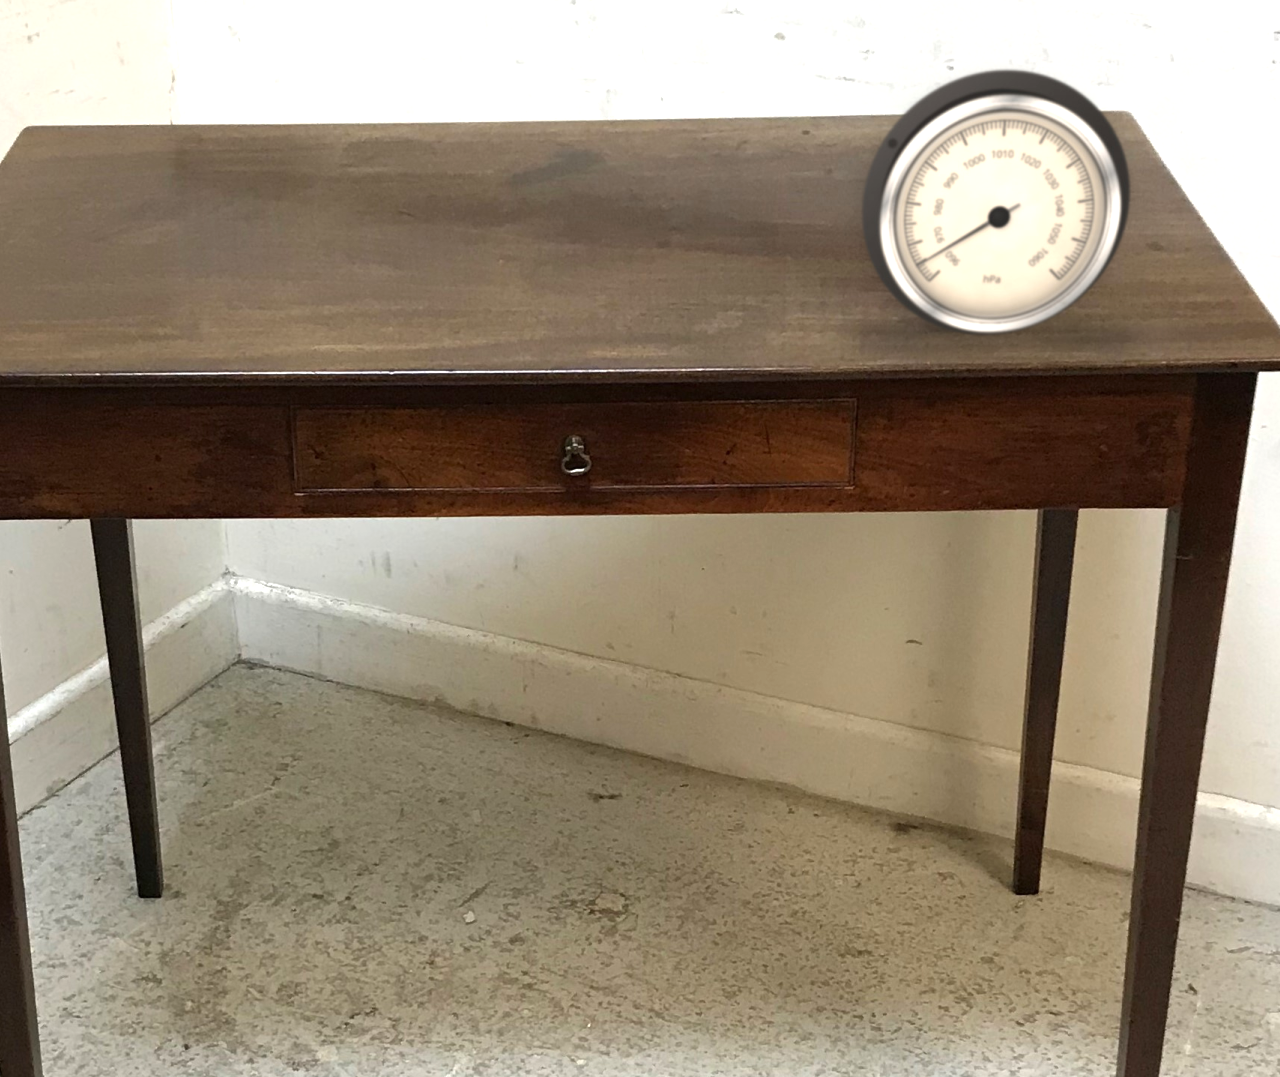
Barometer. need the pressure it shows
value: 965 hPa
